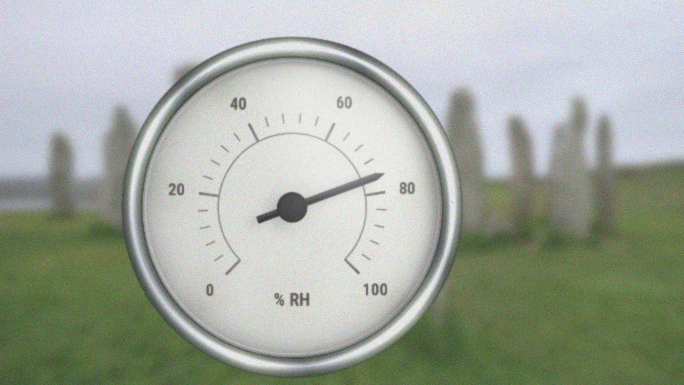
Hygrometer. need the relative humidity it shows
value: 76 %
